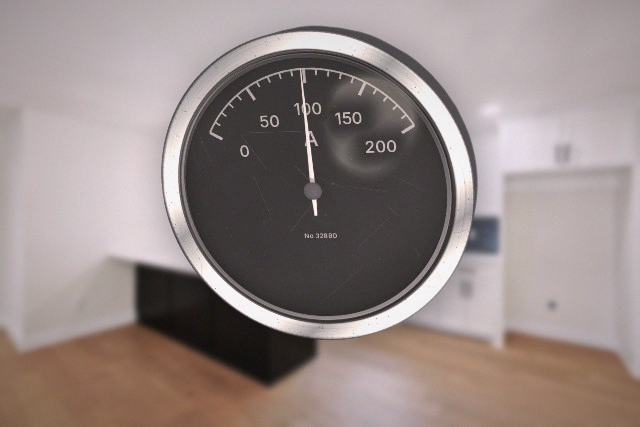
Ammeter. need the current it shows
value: 100 A
